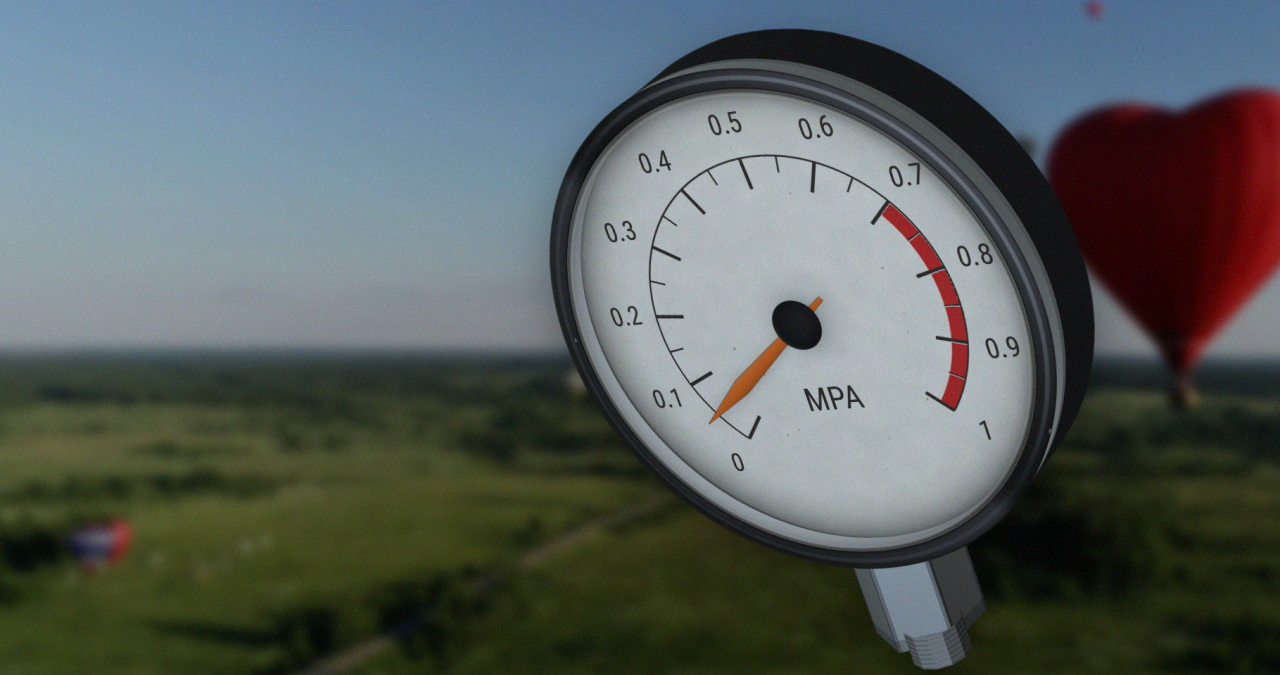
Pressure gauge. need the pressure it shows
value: 0.05 MPa
